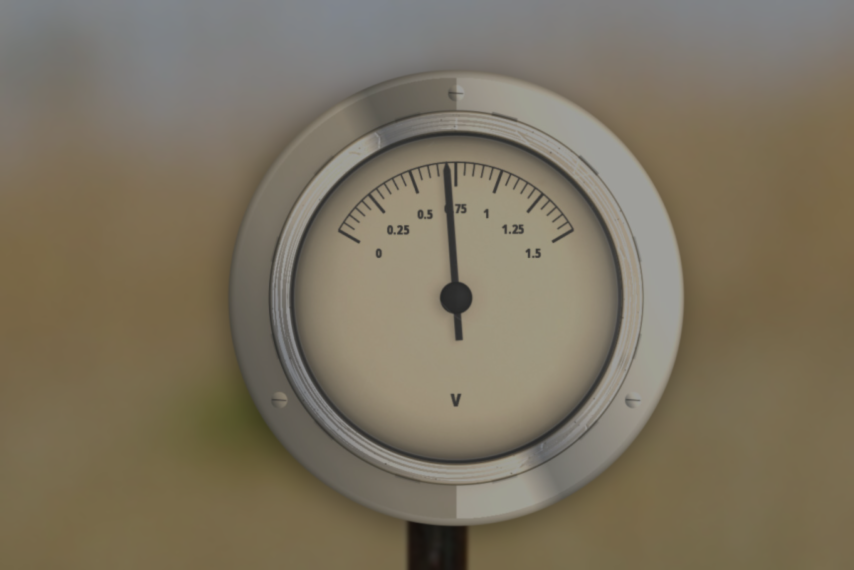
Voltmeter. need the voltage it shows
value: 0.7 V
